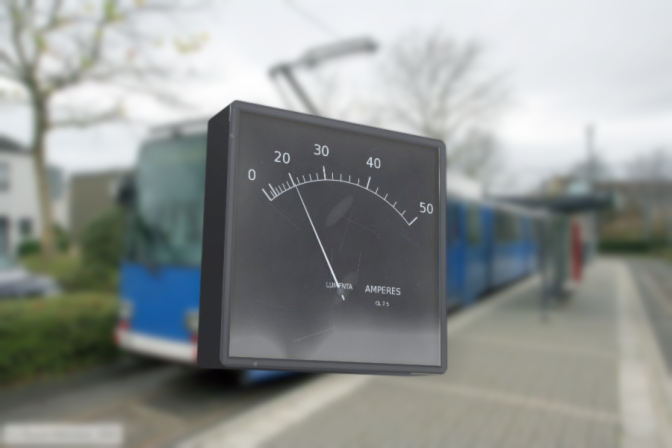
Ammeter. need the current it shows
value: 20 A
